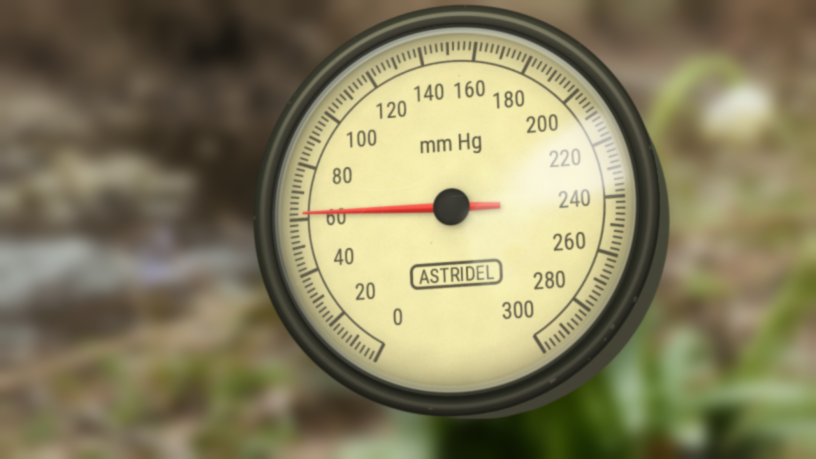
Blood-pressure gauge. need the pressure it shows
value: 62 mmHg
